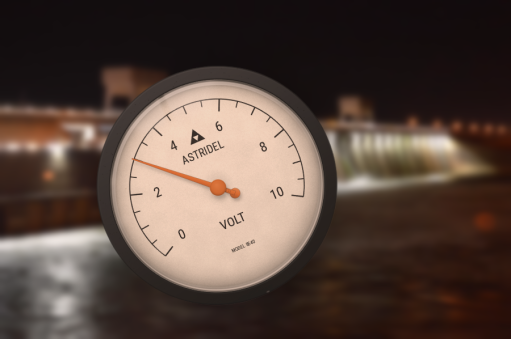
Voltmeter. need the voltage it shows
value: 3 V
